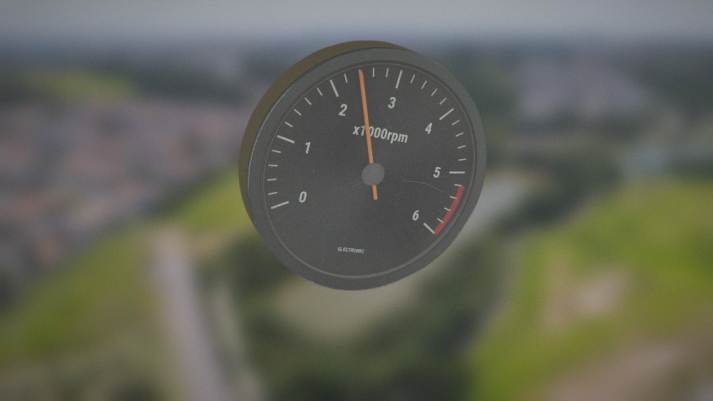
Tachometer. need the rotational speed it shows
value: 2400 rpm
